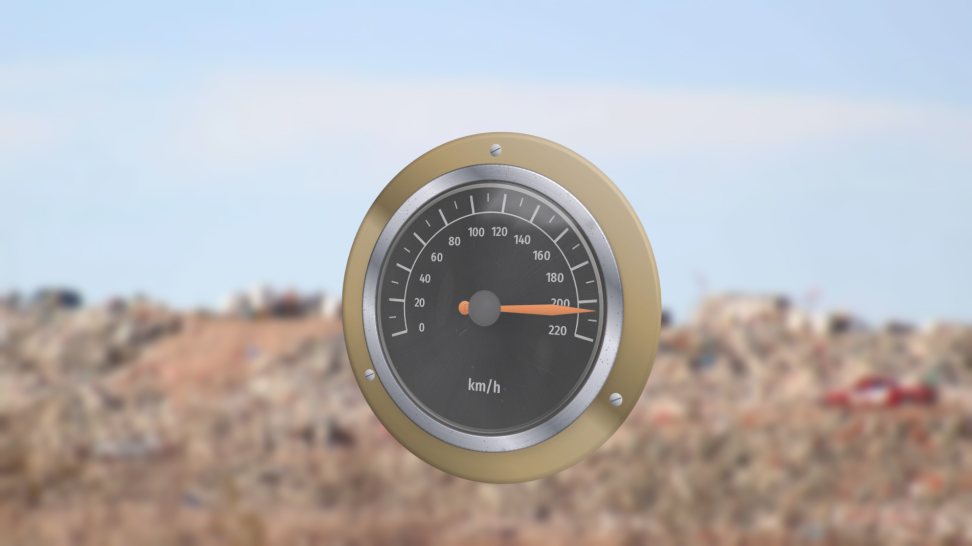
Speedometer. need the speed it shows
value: 205 km/h
